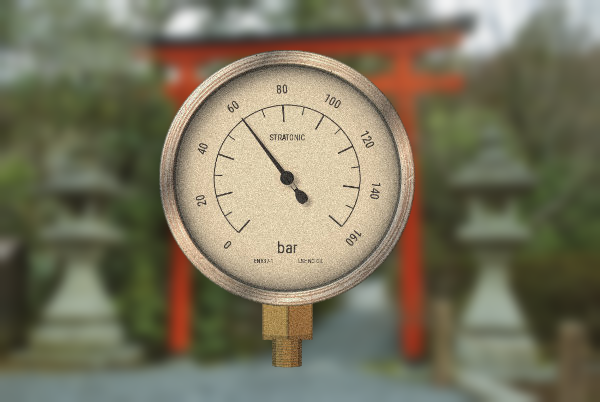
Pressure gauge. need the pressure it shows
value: 60 bar
